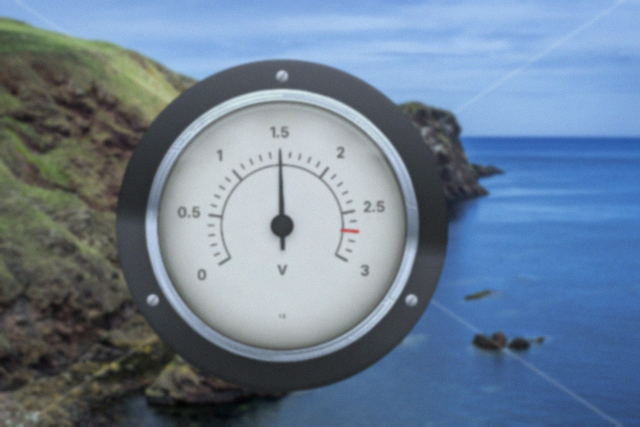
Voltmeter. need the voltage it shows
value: 1.5 V
